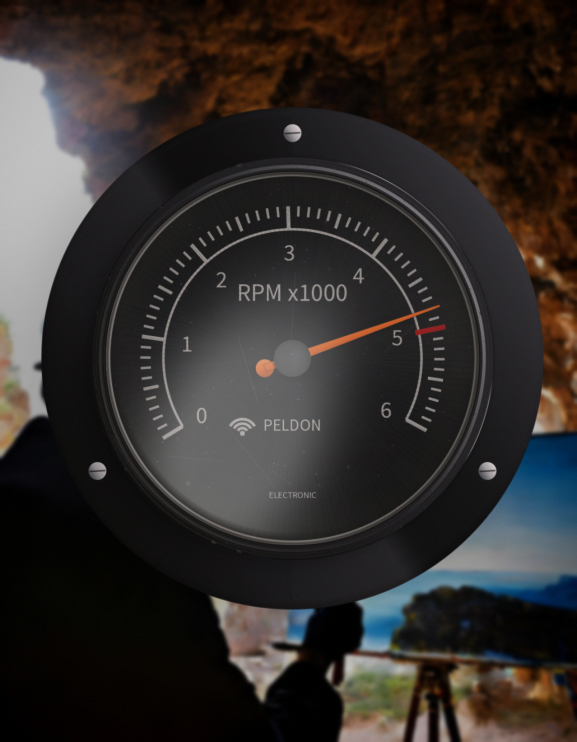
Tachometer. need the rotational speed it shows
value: 4800 rpm
